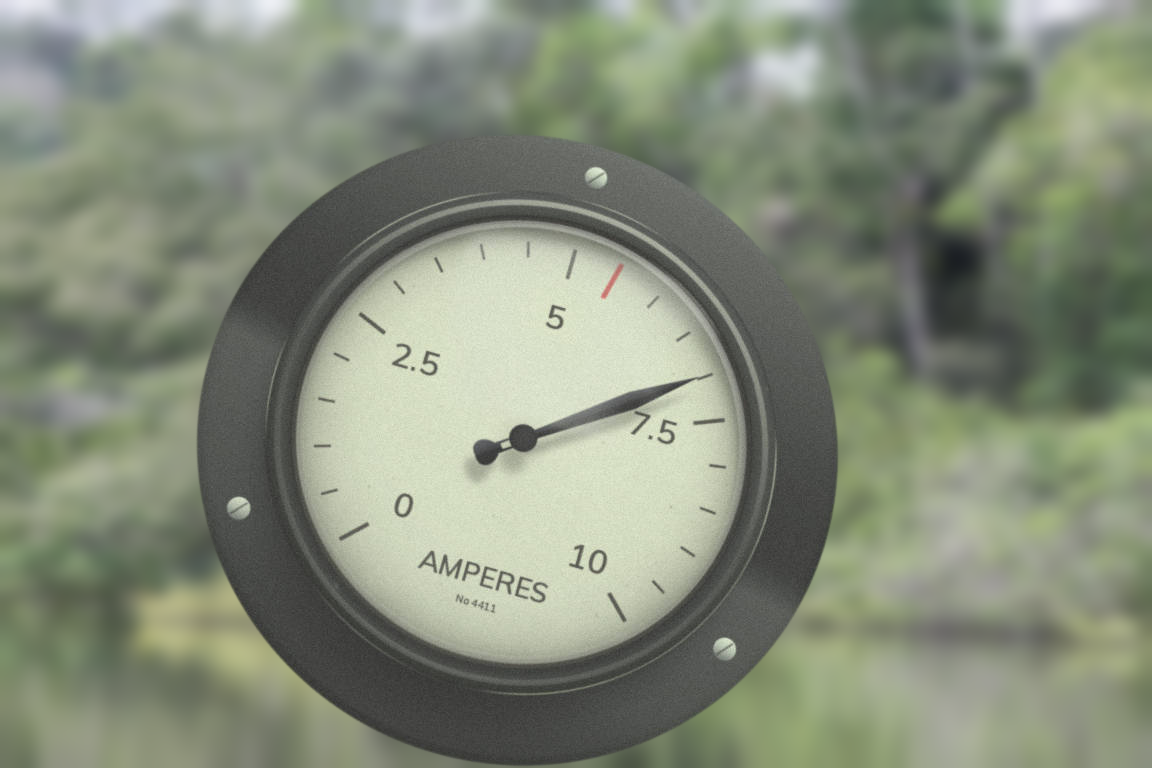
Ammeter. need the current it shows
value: 7 A
